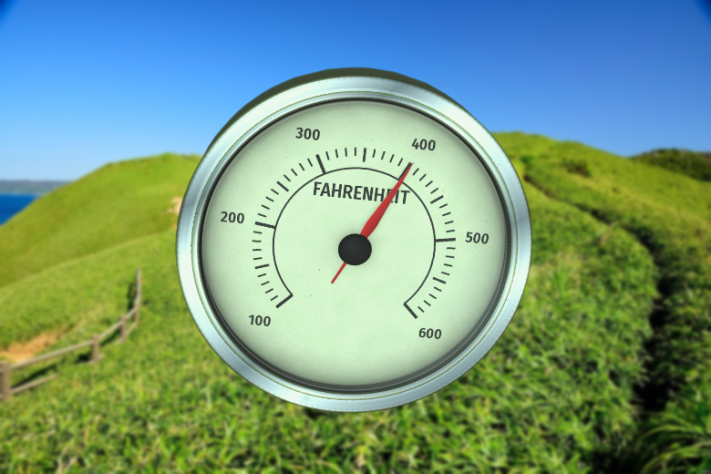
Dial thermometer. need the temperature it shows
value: 400 °F
